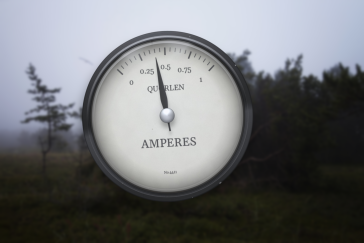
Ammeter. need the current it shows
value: 0.4 A
